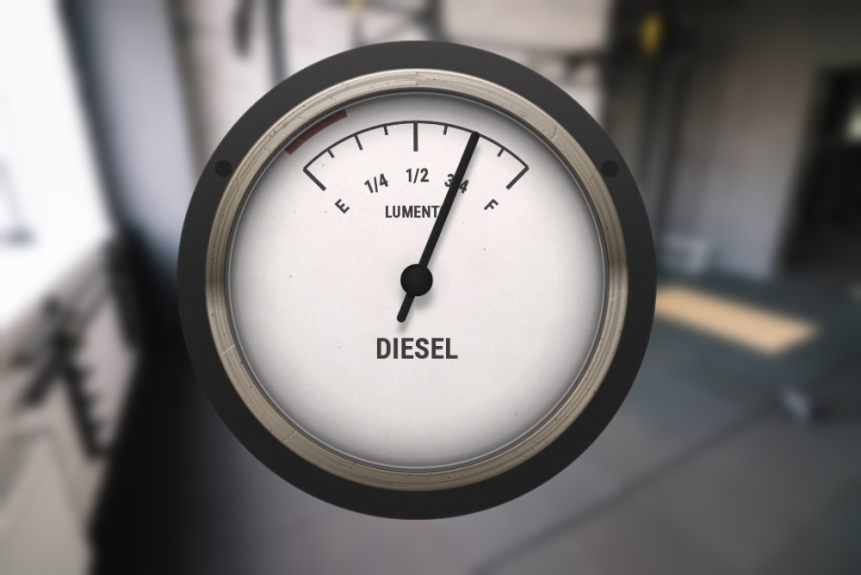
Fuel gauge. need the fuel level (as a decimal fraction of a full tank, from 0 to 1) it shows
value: 0.75
